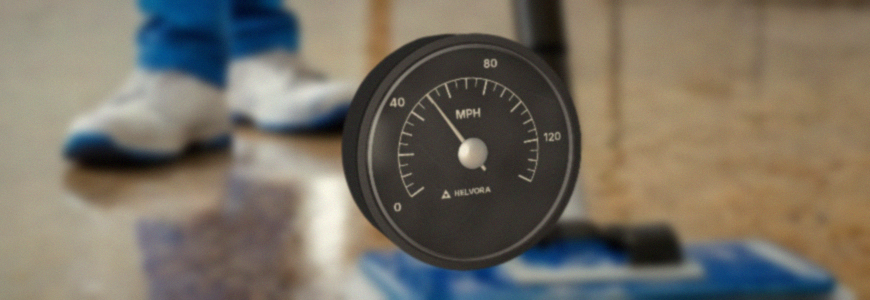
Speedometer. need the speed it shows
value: 50 mph
